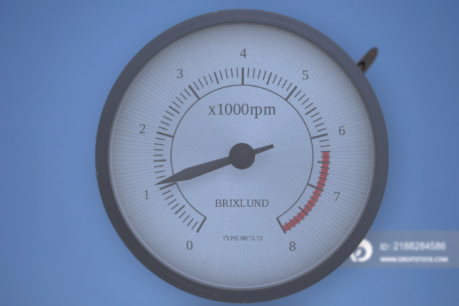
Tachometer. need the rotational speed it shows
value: 1100 rpm
